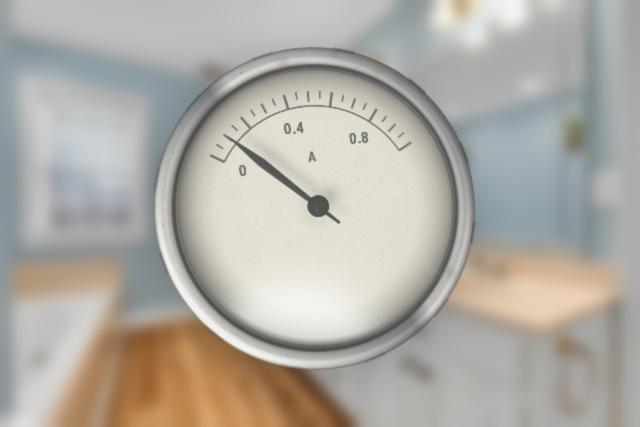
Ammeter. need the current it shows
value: 0.1 A
